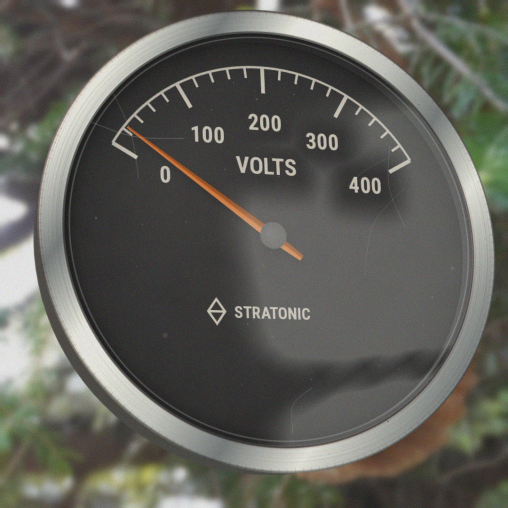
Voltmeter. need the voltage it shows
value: 20 V
